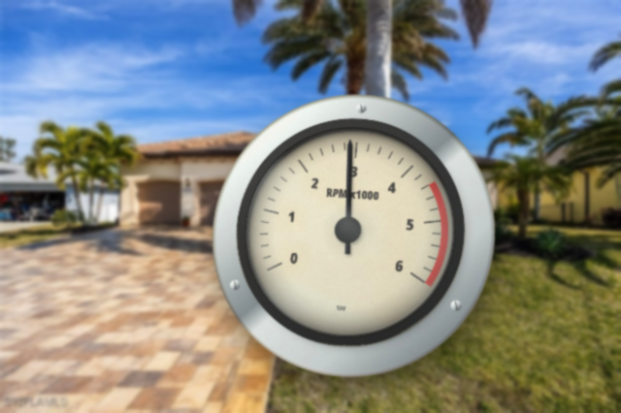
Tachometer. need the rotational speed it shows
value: 2900 rpm
